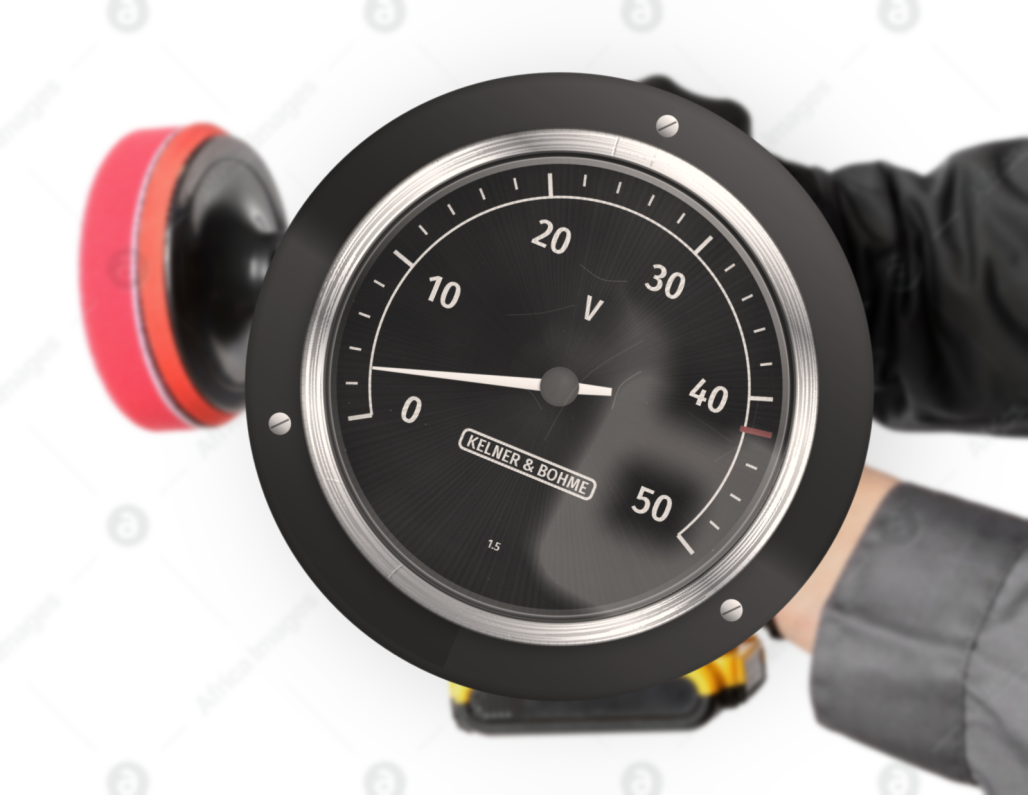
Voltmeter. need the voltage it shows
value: 3 V
